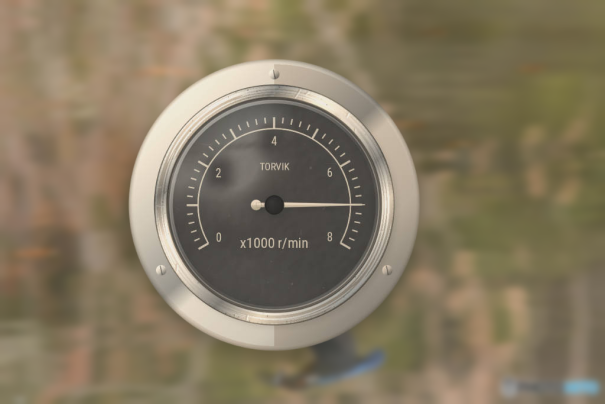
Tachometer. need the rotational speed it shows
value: 7000 rpm
